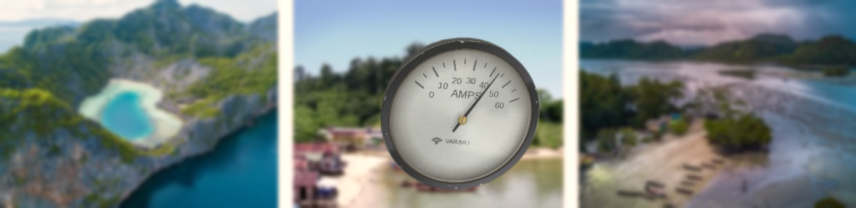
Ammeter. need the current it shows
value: 42.5 A
